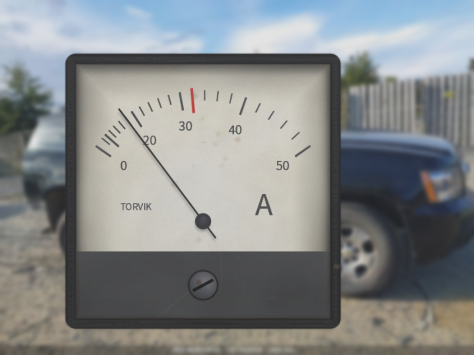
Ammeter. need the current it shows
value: 18 A
